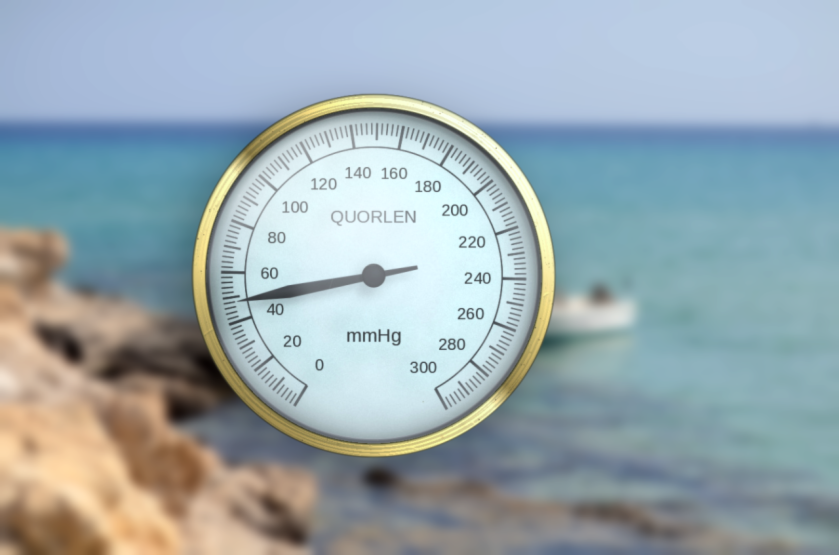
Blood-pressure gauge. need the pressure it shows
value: 48 mmHg
